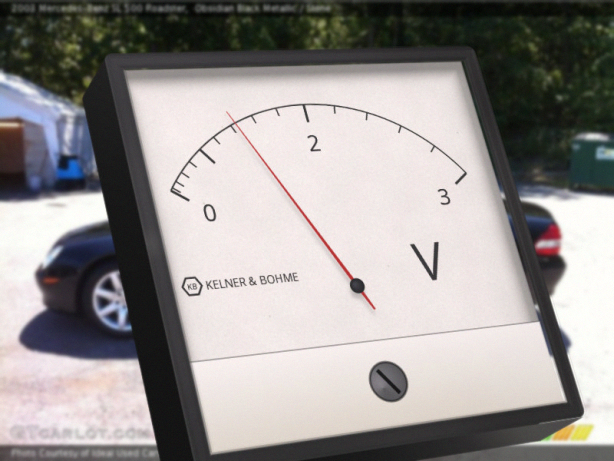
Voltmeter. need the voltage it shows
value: 1.4 V
